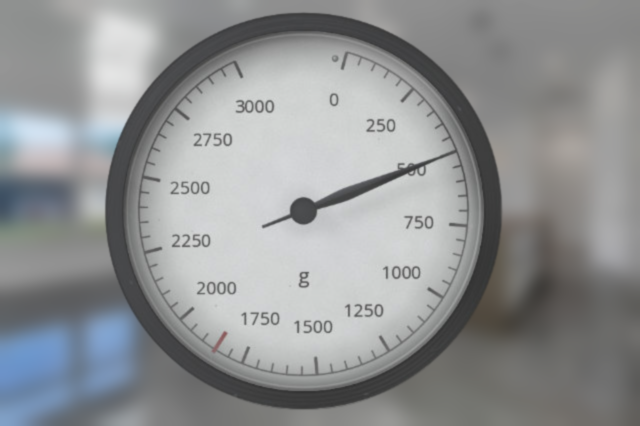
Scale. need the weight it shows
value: 500 g
